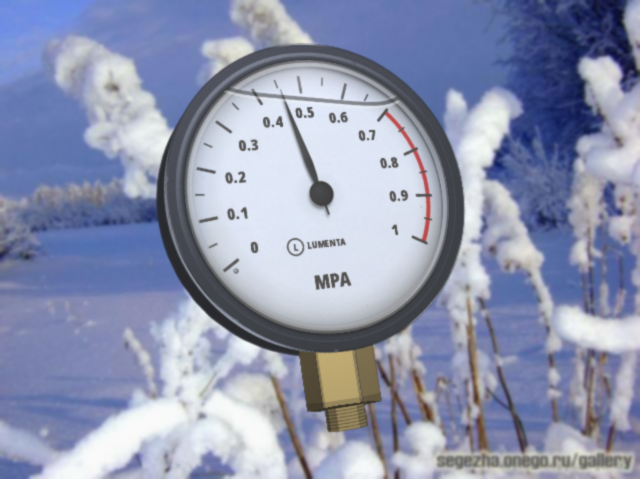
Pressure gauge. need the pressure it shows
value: 0.45 MPa
